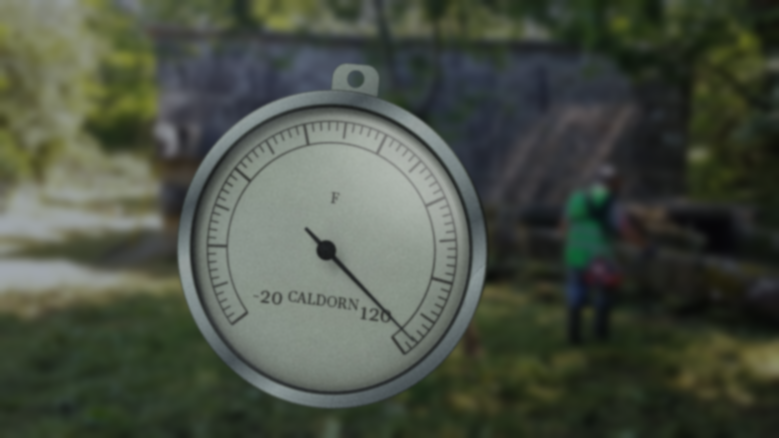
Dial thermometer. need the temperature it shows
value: 116 °F
